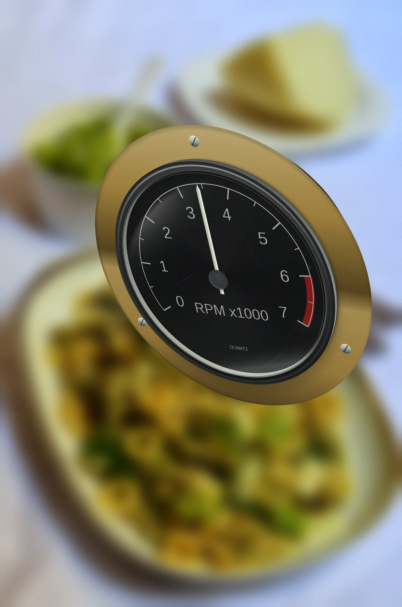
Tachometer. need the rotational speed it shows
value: 3500 rpm
